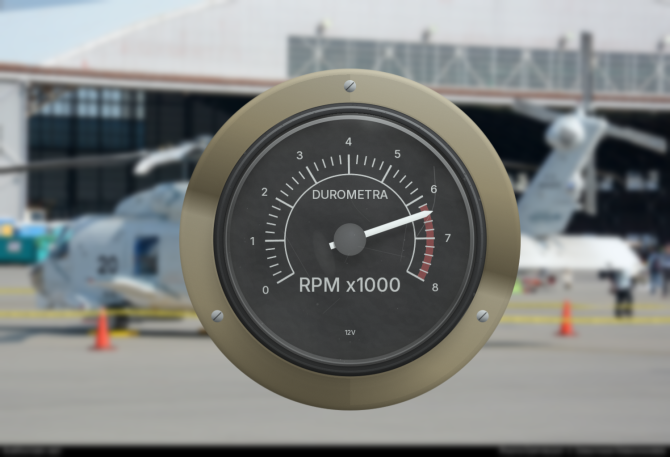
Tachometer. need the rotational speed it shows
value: 6400 rpm
